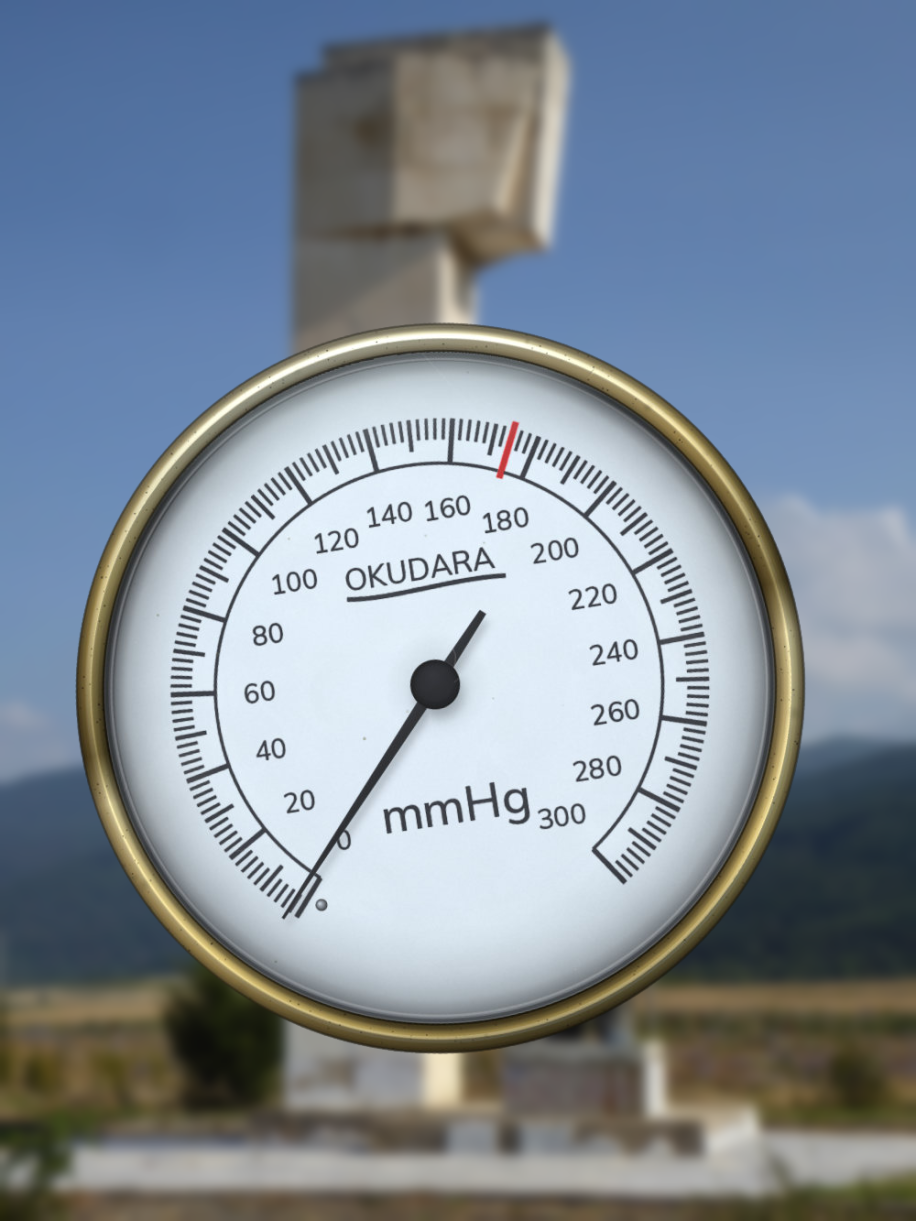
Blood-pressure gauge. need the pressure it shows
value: 2 mmHg
